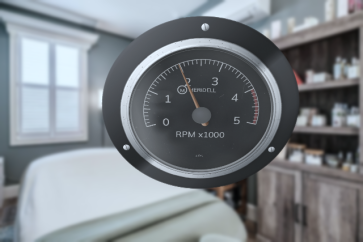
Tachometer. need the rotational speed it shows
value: 2000 rpm
